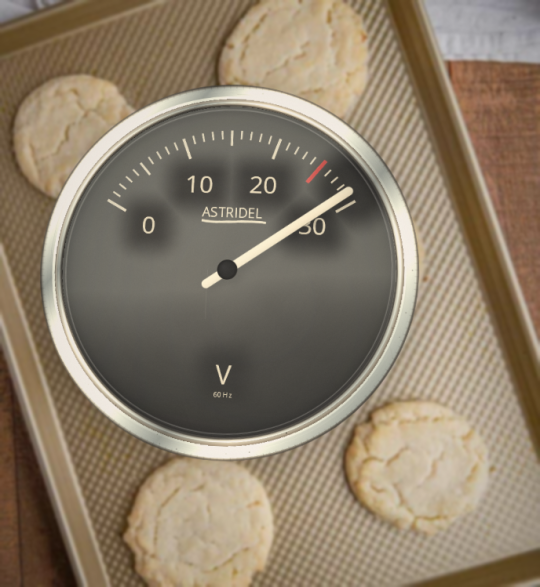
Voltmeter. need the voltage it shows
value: 29 V
